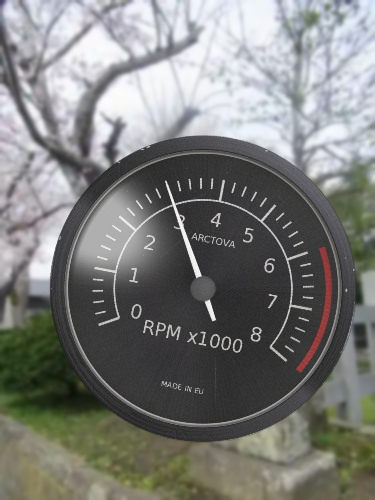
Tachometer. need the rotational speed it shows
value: 3000 rpm
